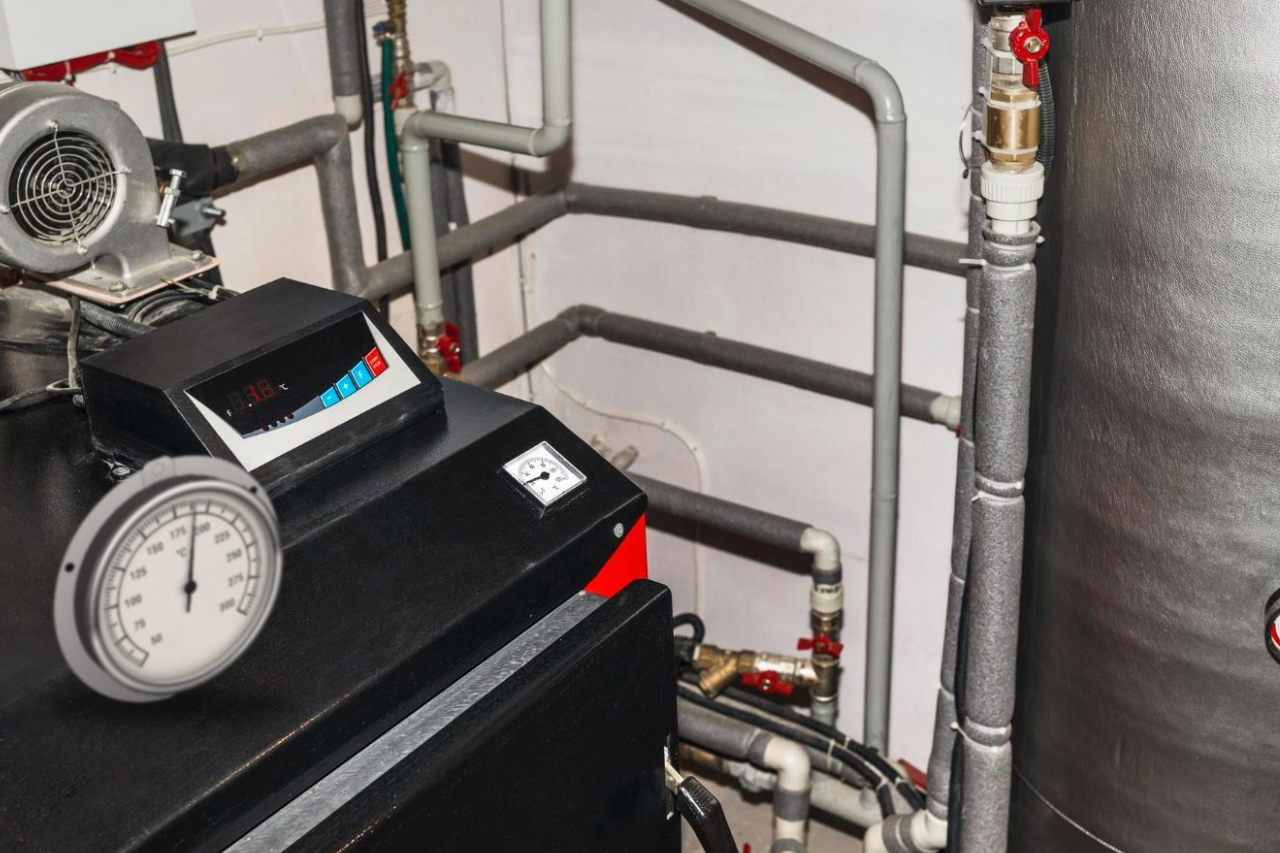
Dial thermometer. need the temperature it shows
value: 187.5 °C
